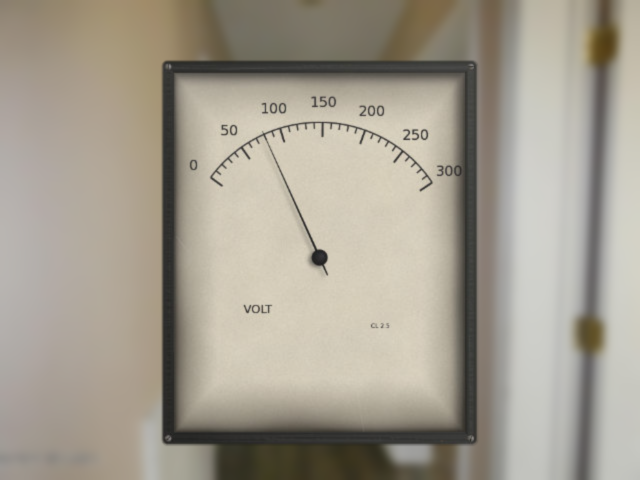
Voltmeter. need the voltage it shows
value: 80 V
